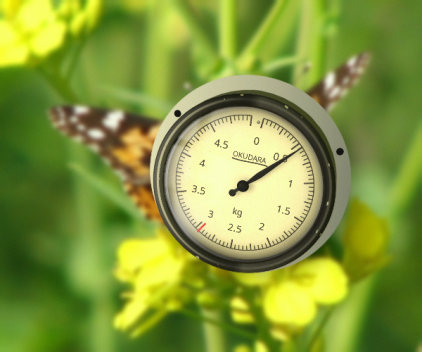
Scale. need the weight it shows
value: 0.55 kg
